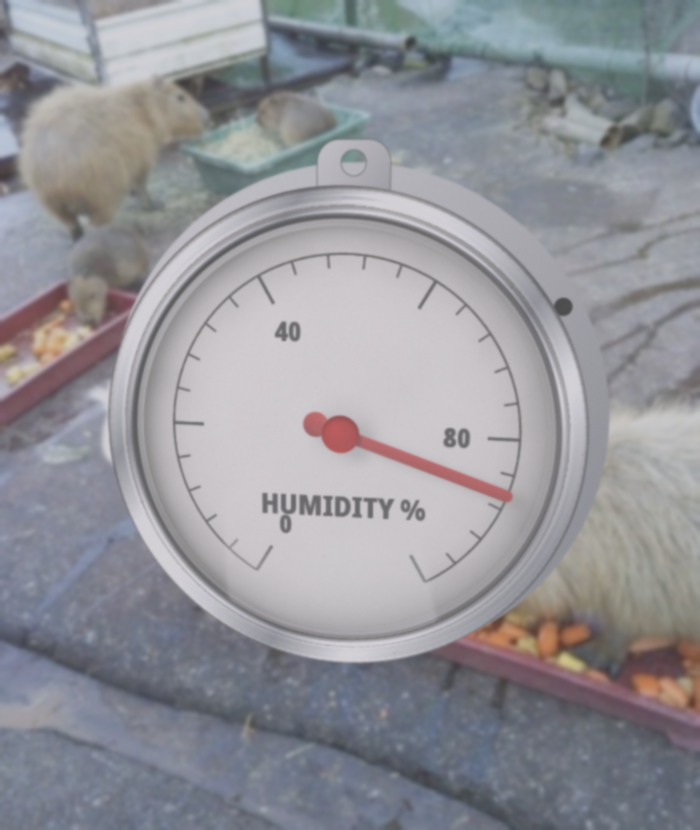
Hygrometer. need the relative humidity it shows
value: 86 %
